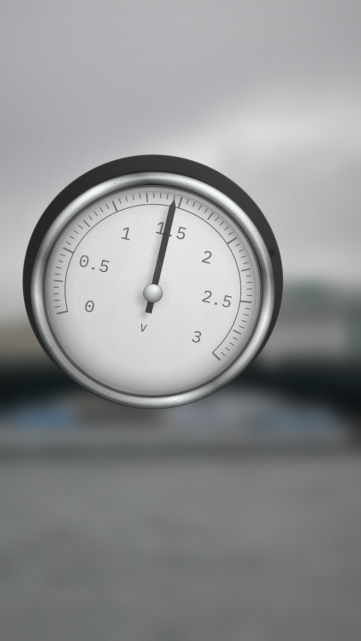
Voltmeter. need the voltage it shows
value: 1.45 V
